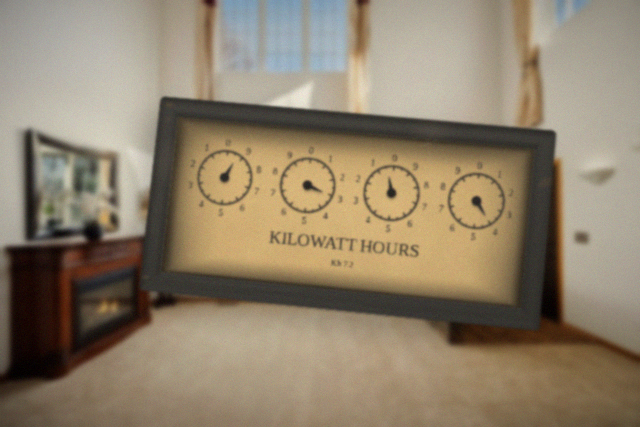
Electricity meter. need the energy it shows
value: 9304 kWh
